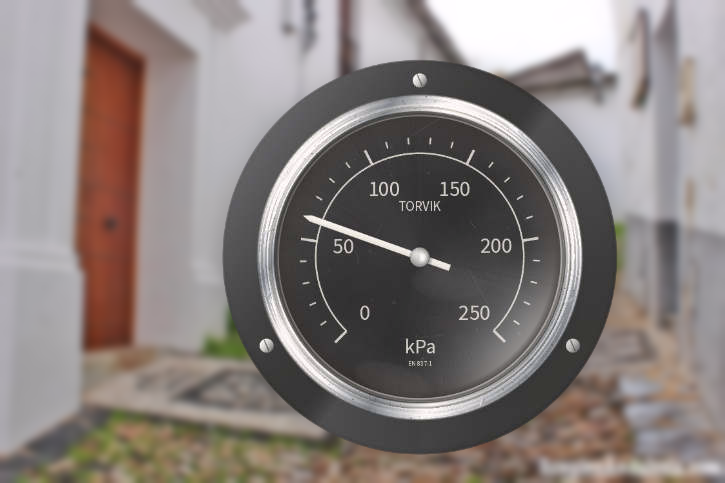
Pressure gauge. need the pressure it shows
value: 60 kPa
